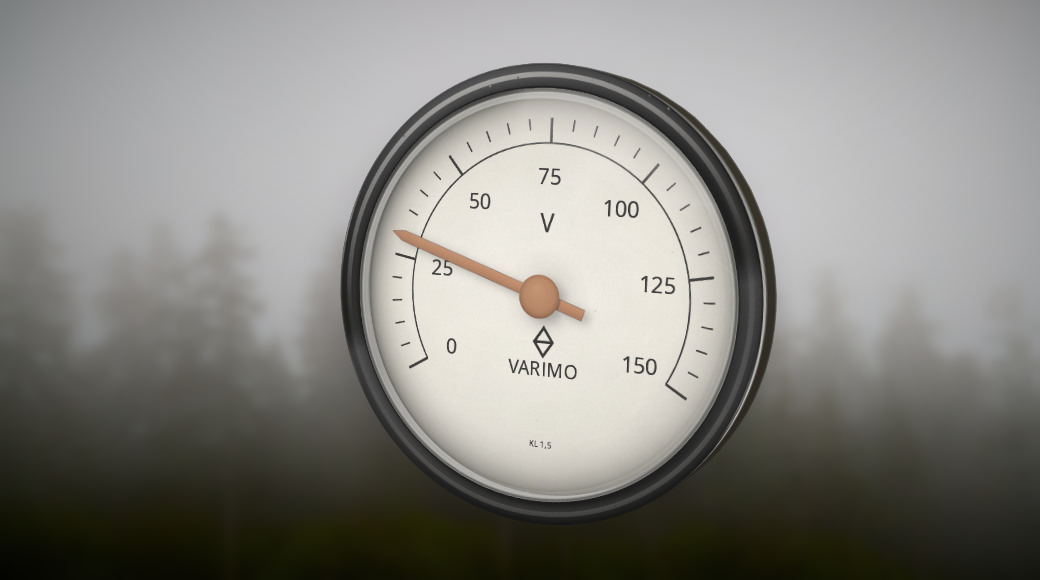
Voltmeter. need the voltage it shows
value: 30 V
